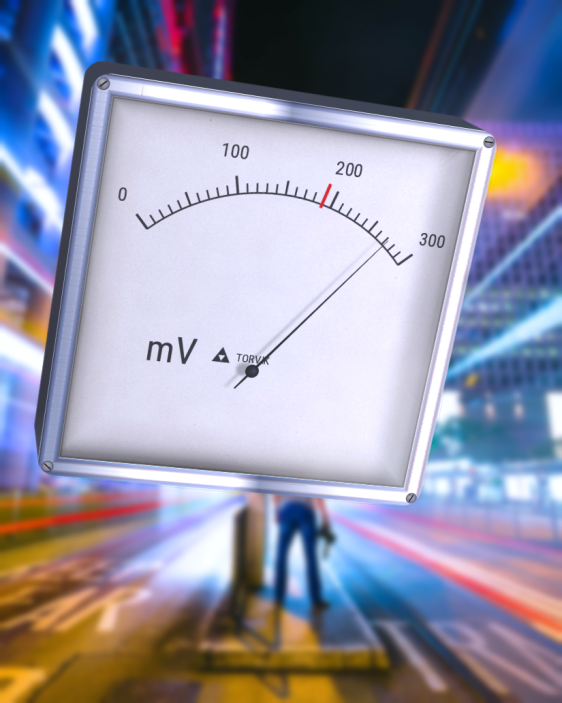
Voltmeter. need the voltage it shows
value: 270 mV
